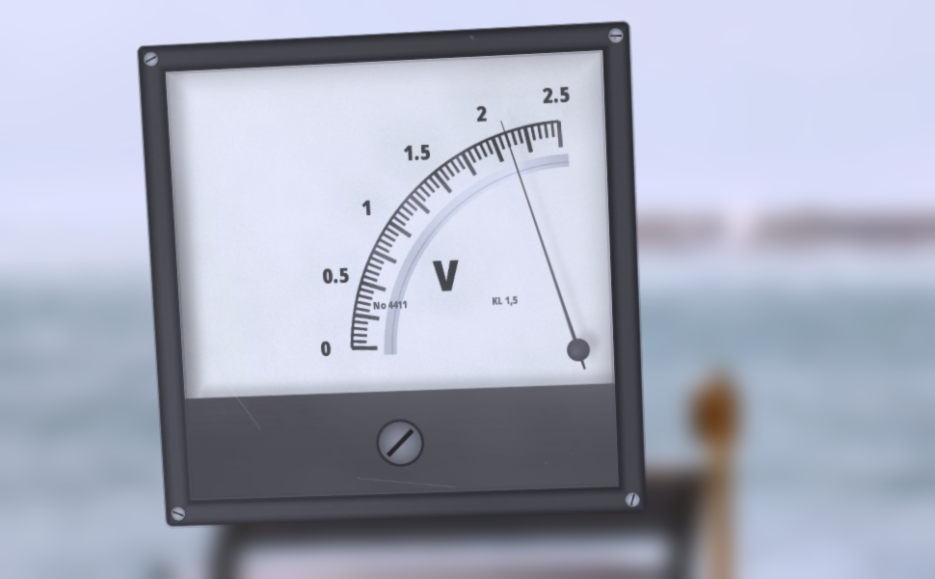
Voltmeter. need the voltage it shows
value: 2.1 V
